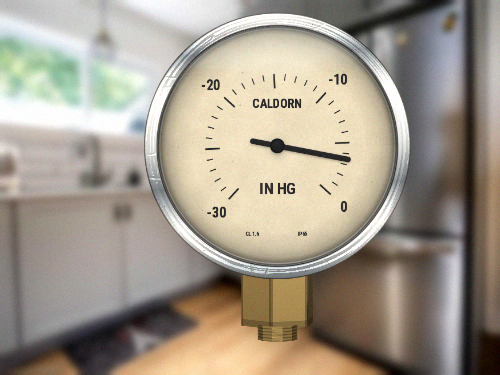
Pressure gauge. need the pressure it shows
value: -3.5 inHg
